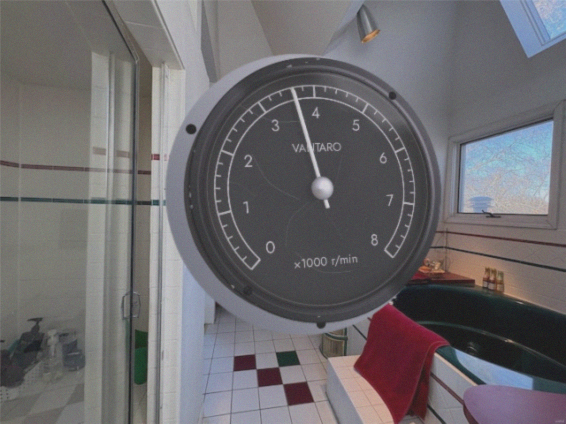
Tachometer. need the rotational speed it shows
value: 3600 rpm
